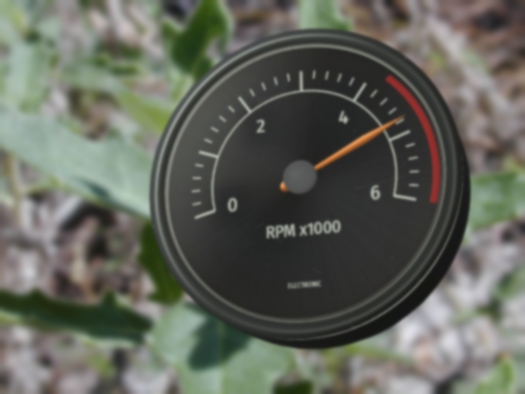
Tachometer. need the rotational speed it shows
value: 4800 rpm
